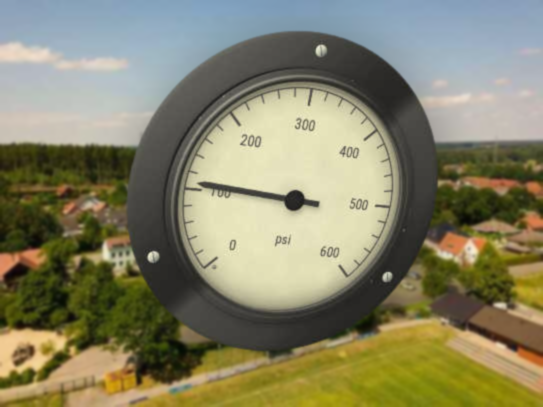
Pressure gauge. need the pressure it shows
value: 110 psi
